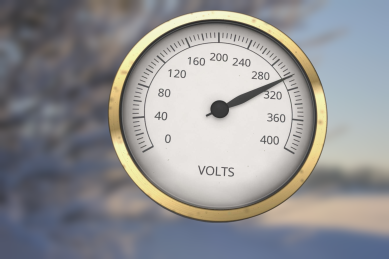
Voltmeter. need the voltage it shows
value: 305 V
